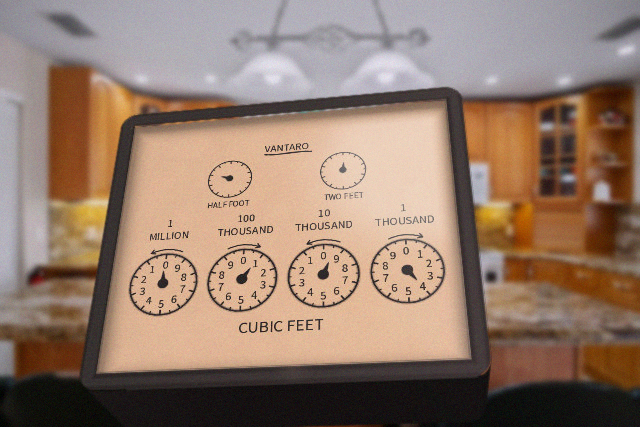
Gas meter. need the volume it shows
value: 9400 ft³
